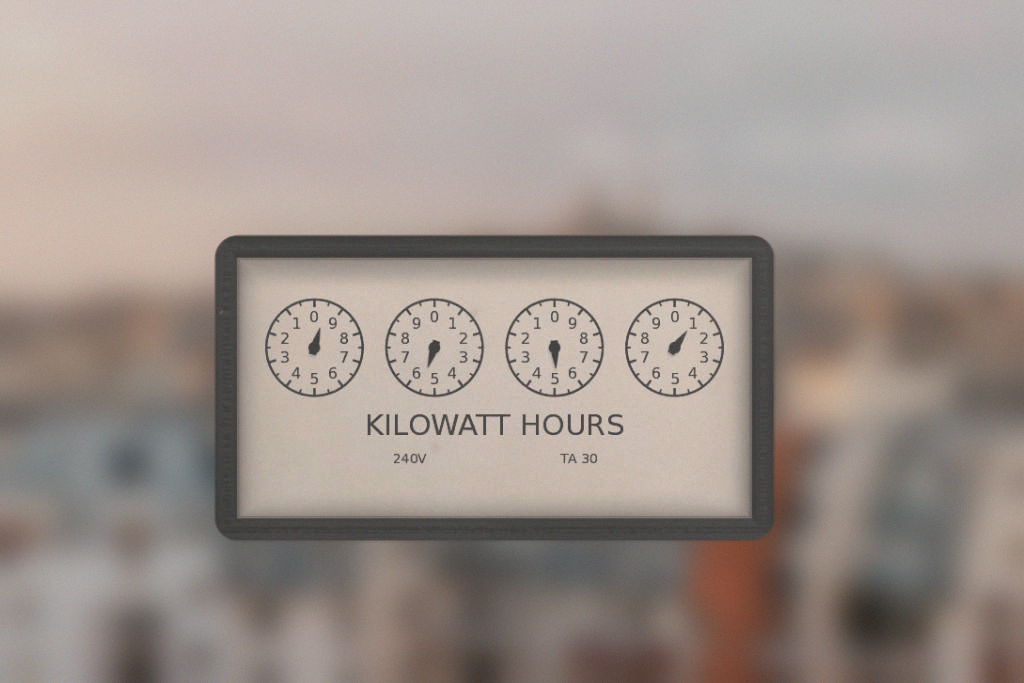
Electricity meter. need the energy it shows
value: 9551 kWh
